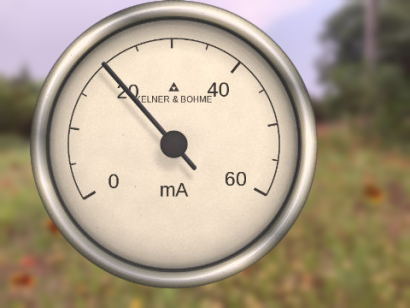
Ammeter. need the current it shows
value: 20 mA
